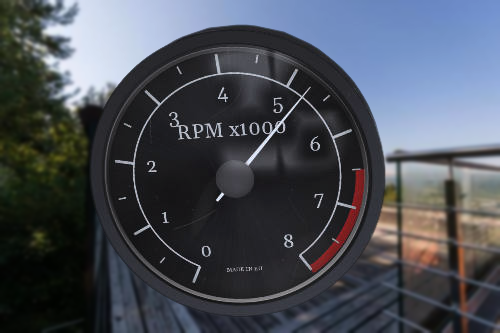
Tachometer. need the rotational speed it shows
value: 5250 rpm
